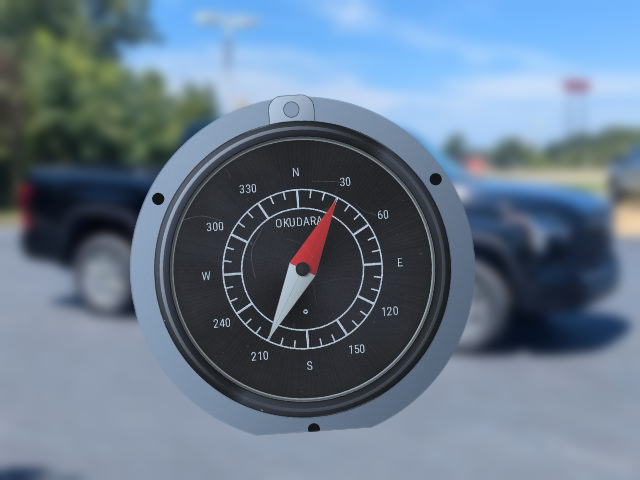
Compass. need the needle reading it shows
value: 30 °
